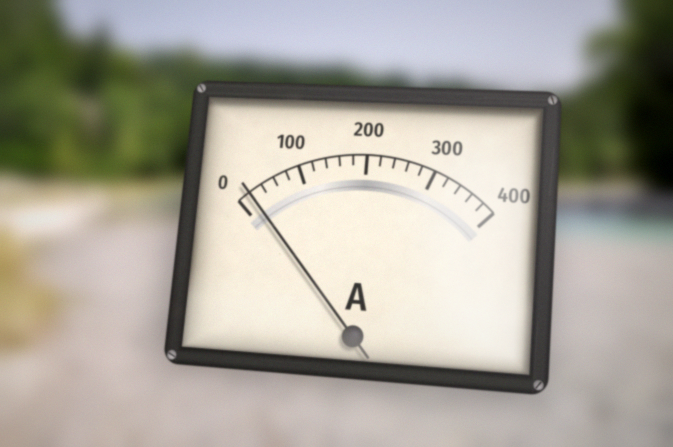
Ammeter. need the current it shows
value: 20 A
